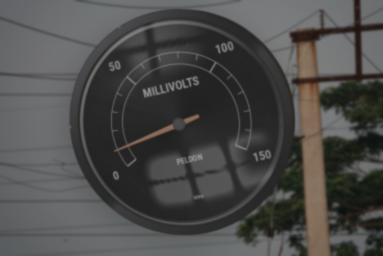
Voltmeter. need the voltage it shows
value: 10 mV
